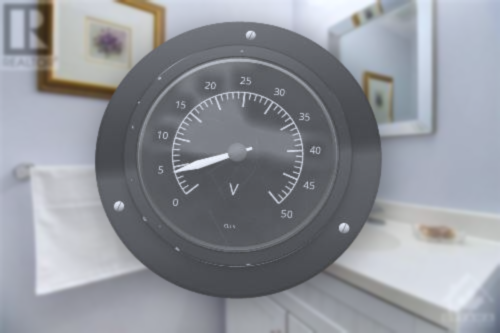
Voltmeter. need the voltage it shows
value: 4 V
